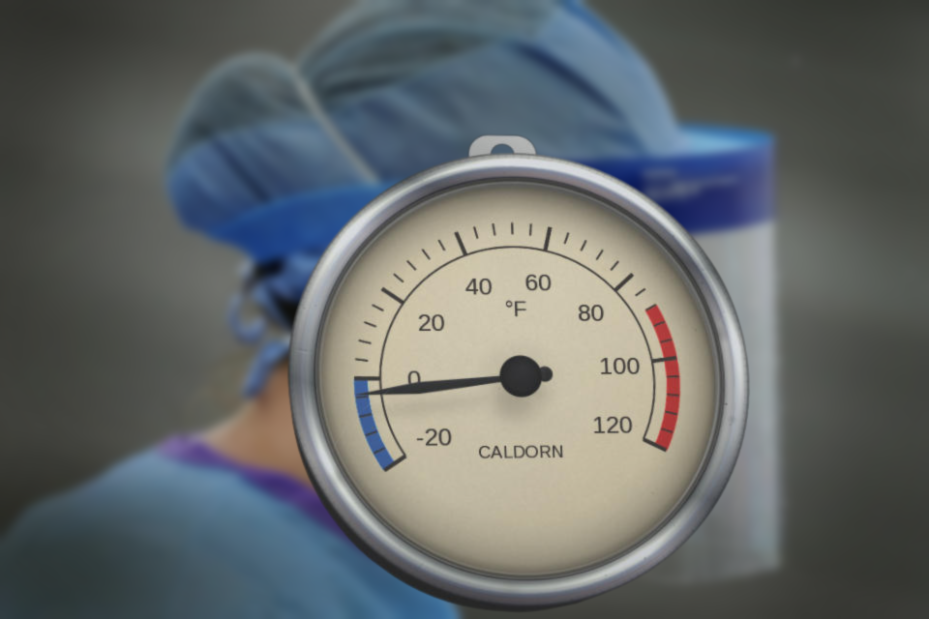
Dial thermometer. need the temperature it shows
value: -4 °F
